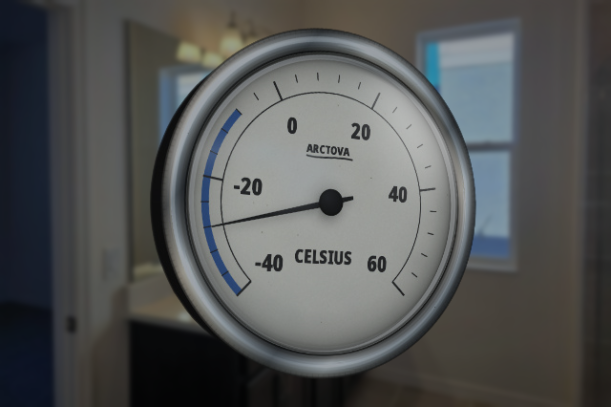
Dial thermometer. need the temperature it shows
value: -28 °C
